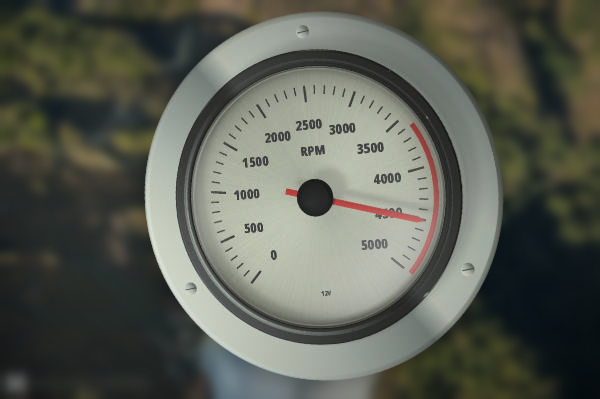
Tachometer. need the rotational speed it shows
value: 4500 rpm
